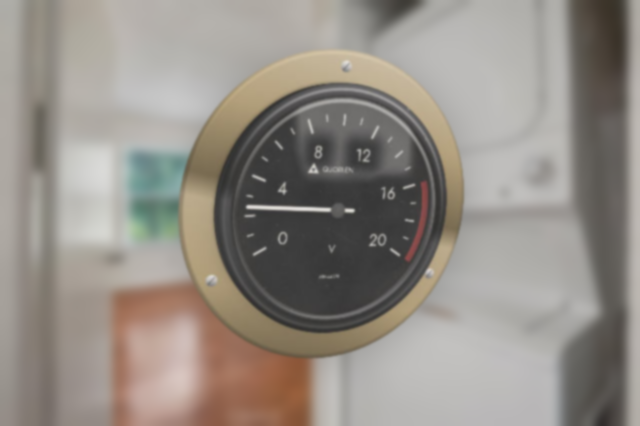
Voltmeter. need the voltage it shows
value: 2.5 V
